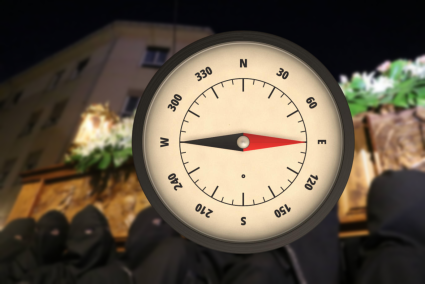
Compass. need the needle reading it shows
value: 90 °
